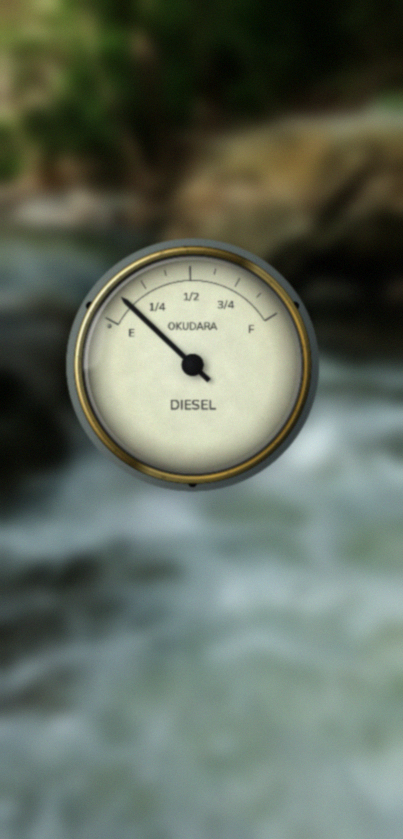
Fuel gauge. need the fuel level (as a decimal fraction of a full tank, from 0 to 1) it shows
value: 0.125
